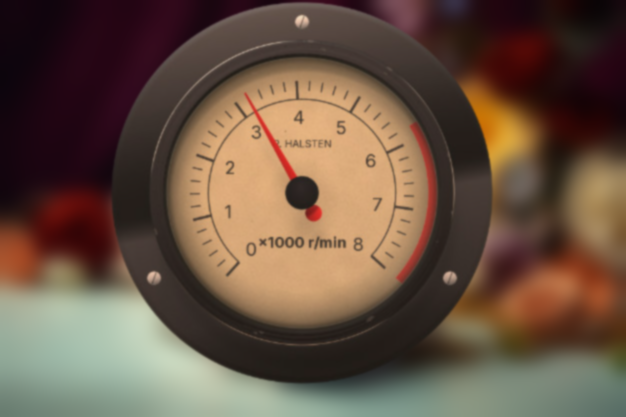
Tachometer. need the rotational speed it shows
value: 3200 rpm
